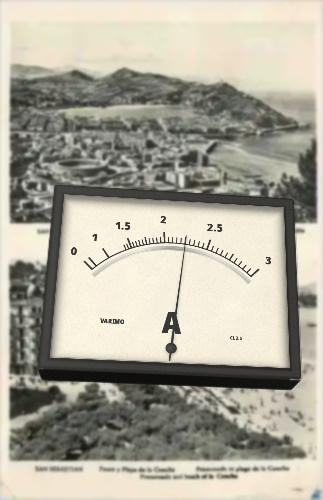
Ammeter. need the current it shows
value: 2.25 A
